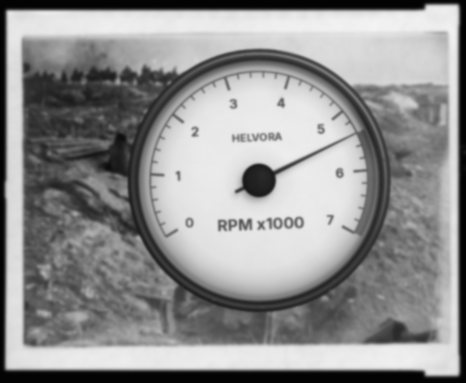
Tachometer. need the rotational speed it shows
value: 5400 rpm
